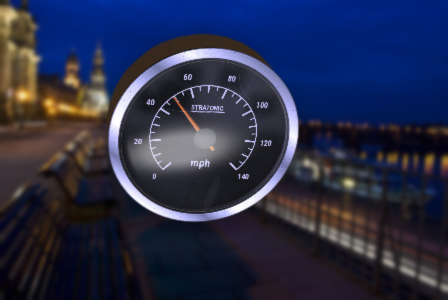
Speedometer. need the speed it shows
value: 50 mph
